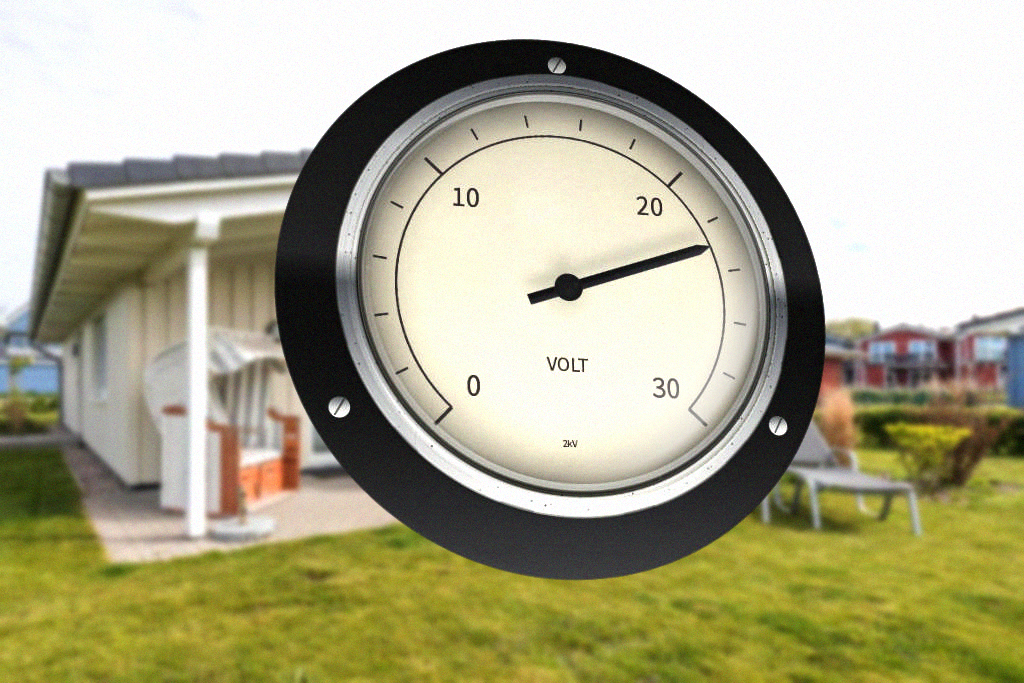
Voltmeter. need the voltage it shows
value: 23 V
